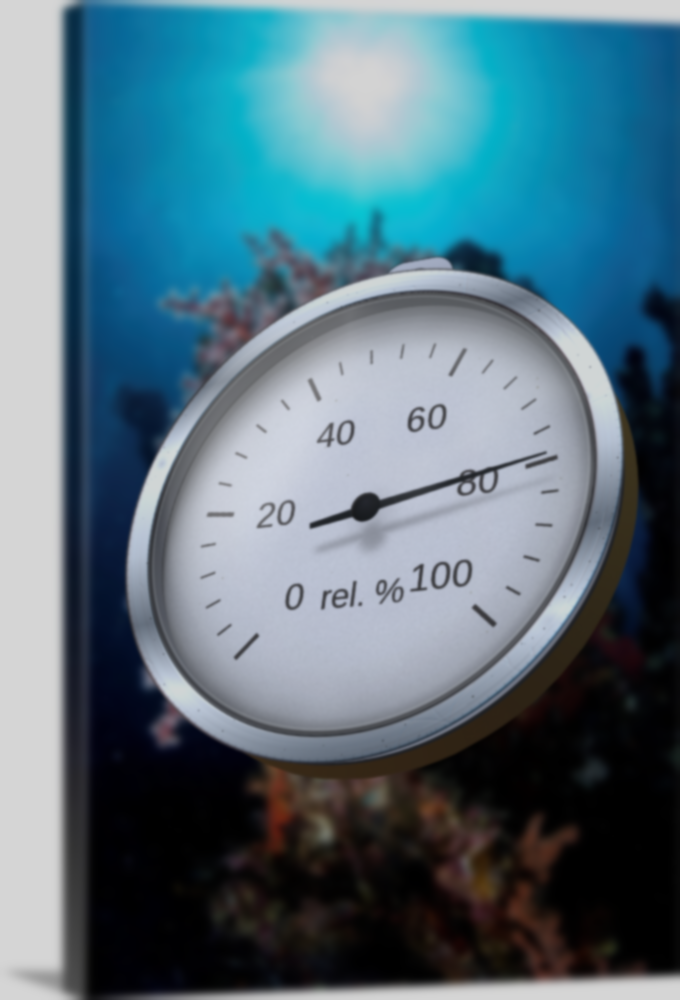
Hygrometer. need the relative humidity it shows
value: 80 %
